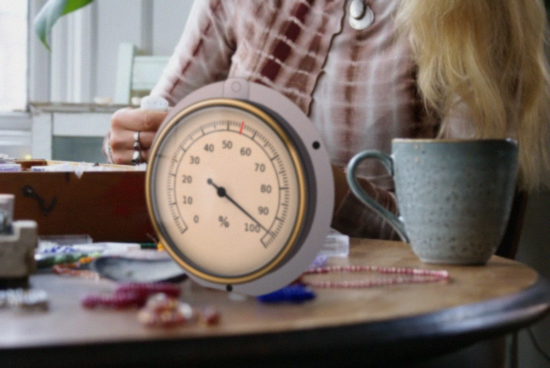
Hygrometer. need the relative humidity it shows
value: 95 %
